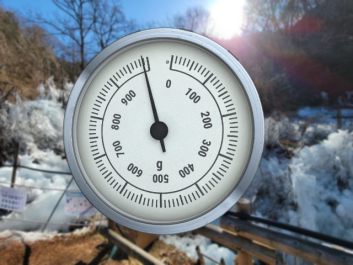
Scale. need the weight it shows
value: 990 g
